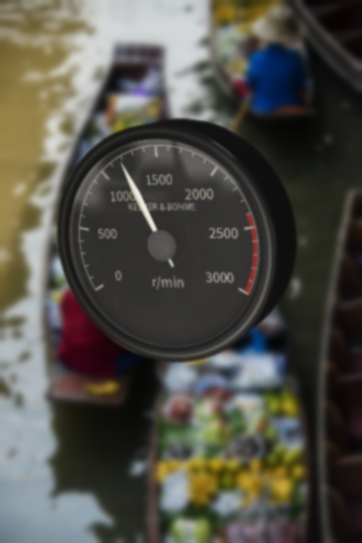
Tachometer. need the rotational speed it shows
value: 1200 rpm
